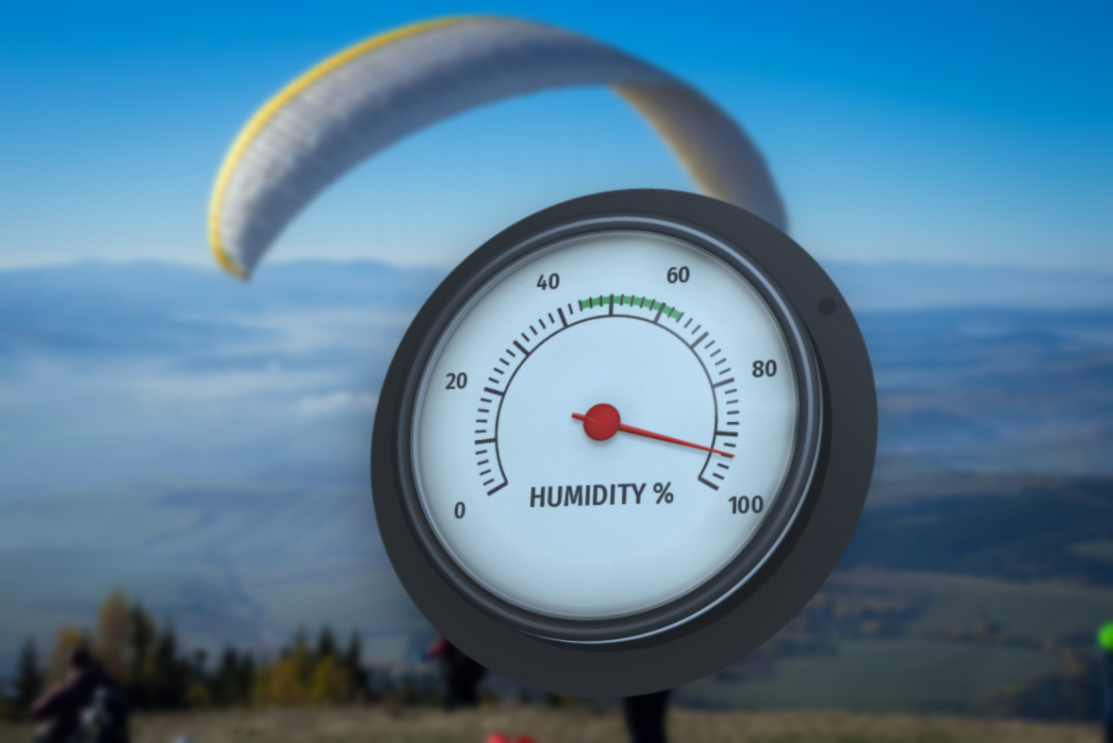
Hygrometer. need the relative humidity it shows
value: 94 %
